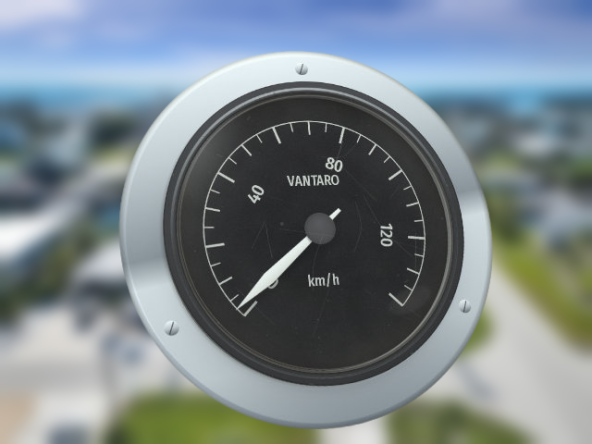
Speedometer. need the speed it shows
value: 2.5 km/h
